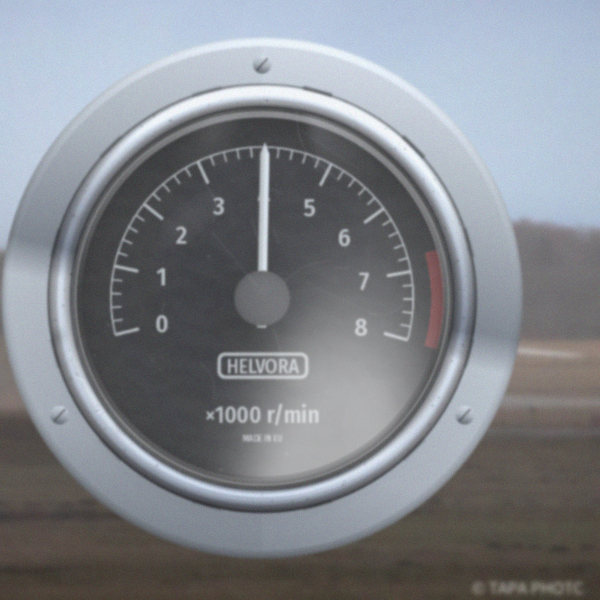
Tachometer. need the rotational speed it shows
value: 4000 rpm
